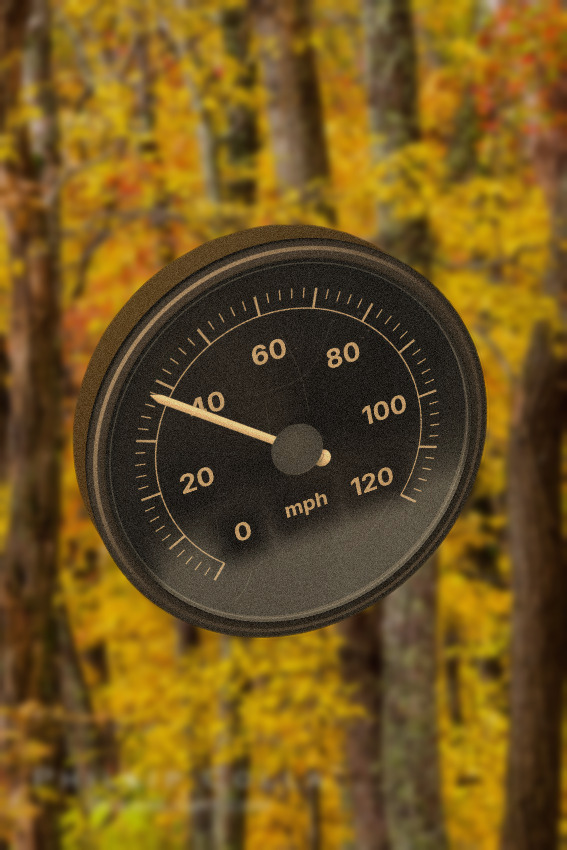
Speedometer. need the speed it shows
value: 38 mph
